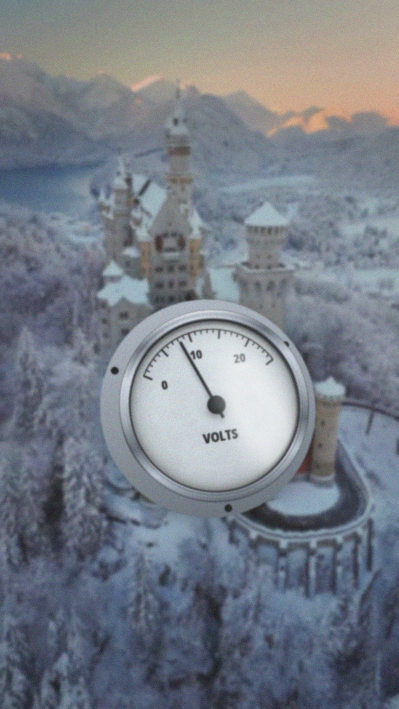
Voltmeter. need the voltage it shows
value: 8 V
